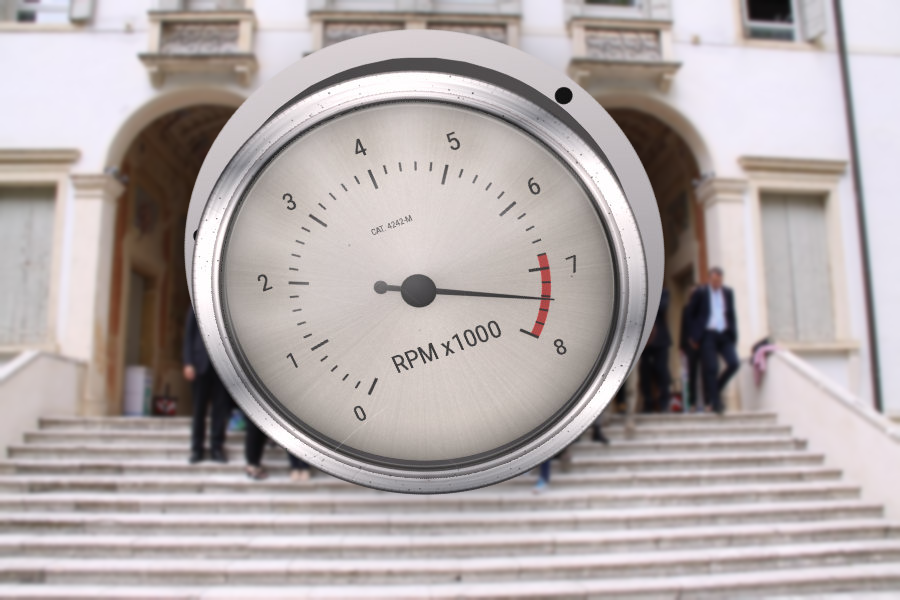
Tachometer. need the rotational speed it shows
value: 7400 rpm
